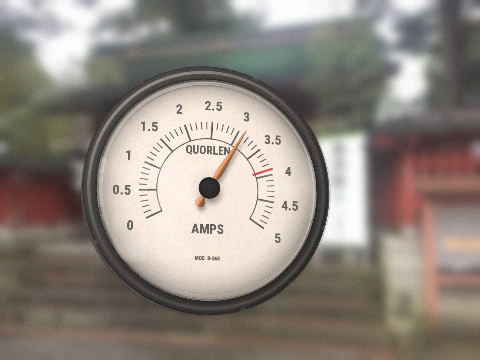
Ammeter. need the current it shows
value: 3.1 A
